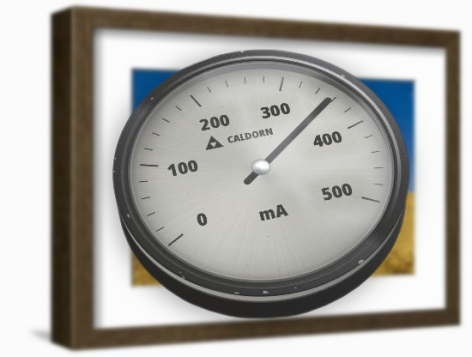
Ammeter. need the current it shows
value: 360 mA
